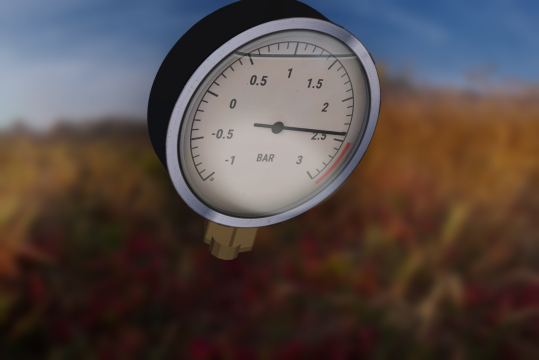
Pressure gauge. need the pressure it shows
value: 2.4 bar
